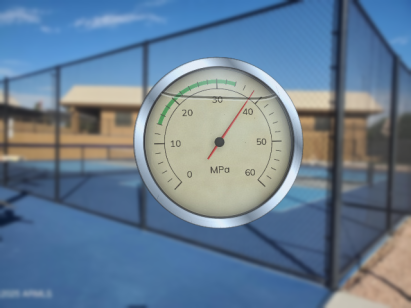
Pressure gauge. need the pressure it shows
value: 38 MPa
